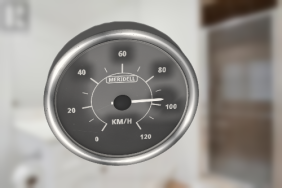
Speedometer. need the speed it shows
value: 95 km/h
